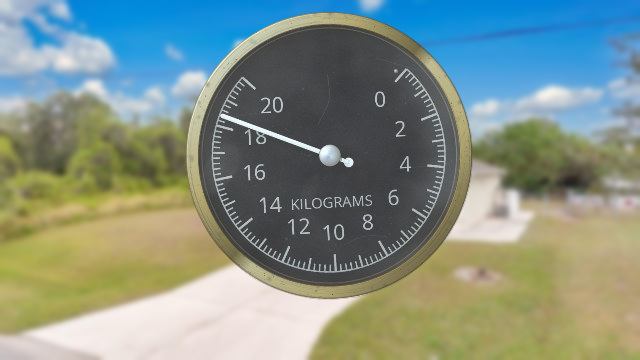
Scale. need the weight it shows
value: 18.4 kg
